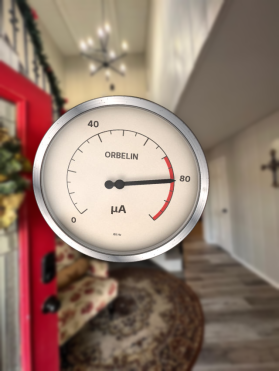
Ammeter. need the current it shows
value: 80 µA
